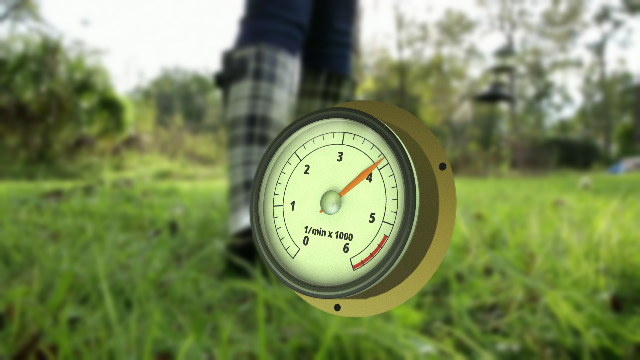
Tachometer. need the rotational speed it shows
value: 3900 rpm
